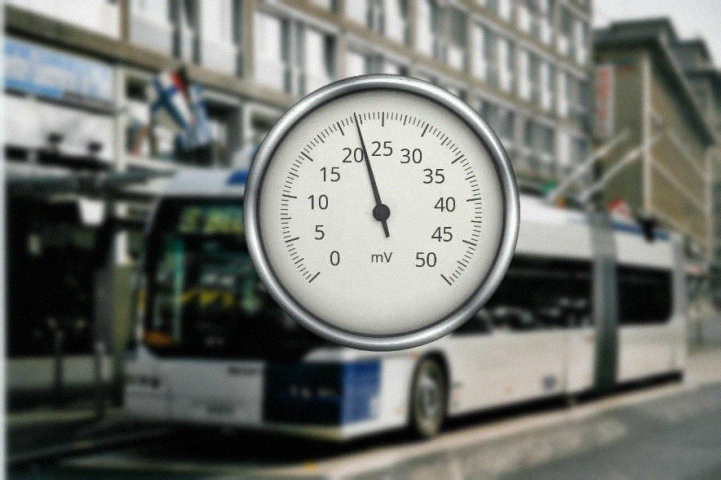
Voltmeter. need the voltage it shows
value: 22 mV
